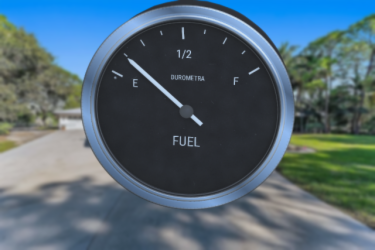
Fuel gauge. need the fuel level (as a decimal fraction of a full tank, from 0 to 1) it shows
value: 0.125
